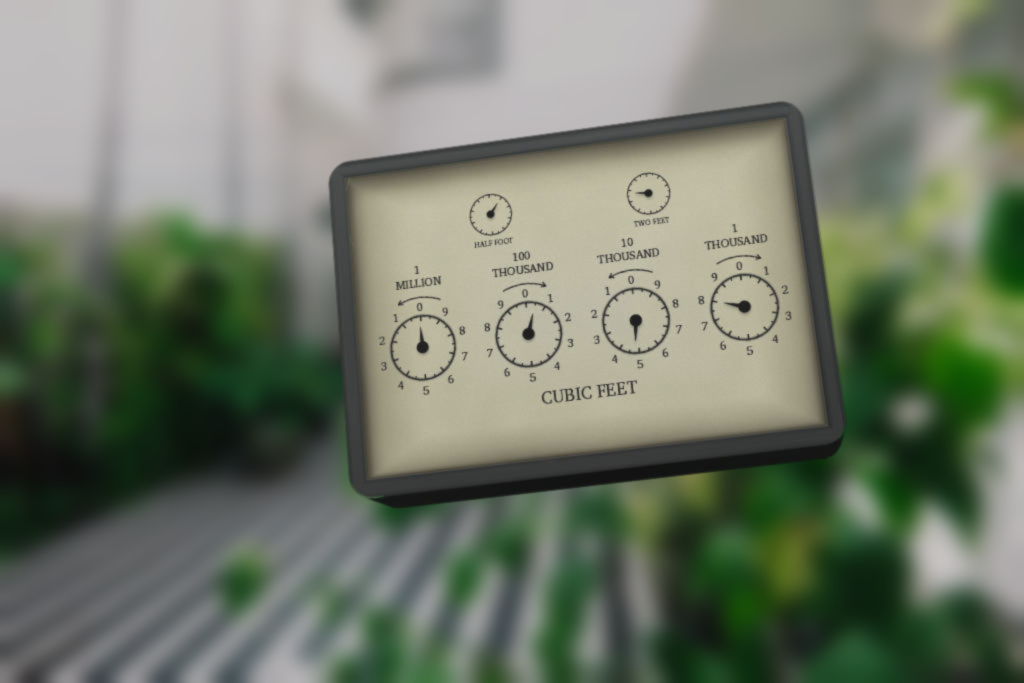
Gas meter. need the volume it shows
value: 4800 ft³
